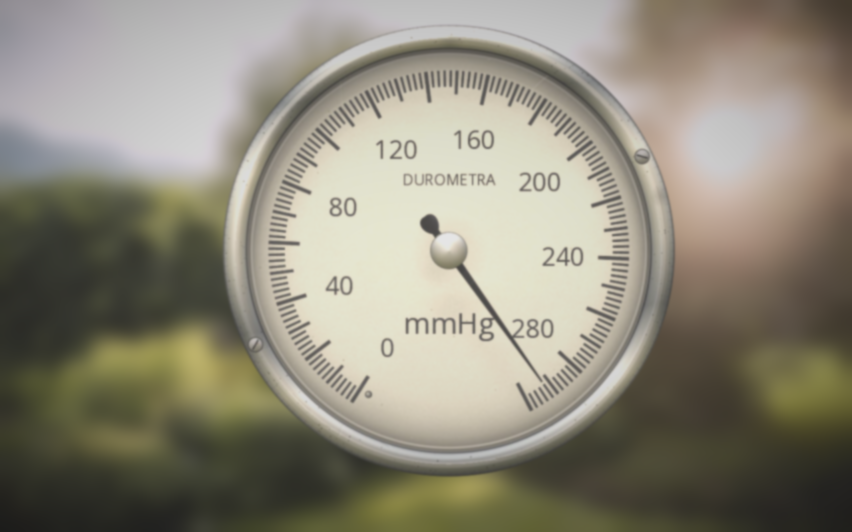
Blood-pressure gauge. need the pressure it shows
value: 292 mmHg
